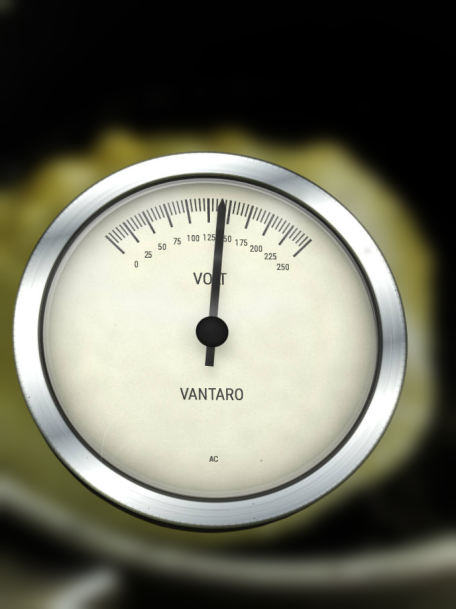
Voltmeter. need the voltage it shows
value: 140 V
